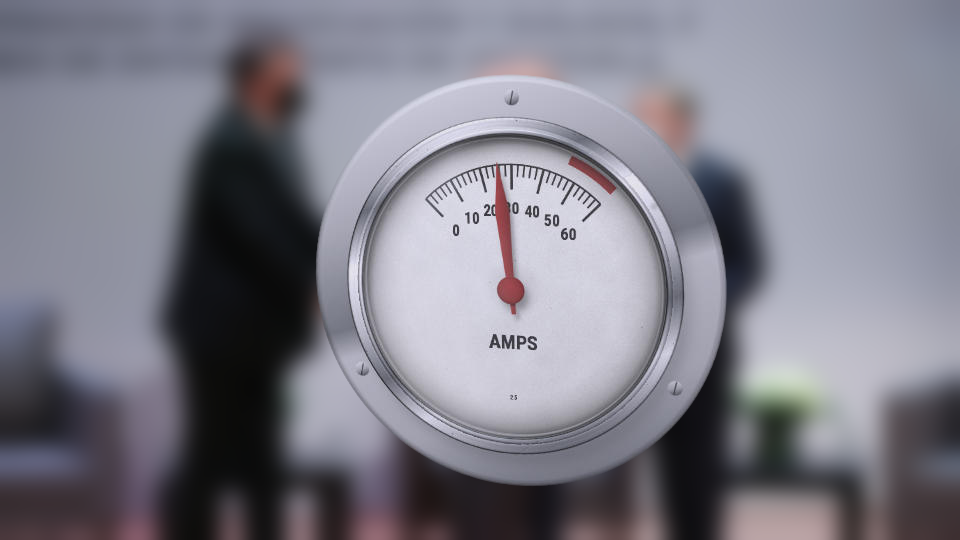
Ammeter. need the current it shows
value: 26 A
